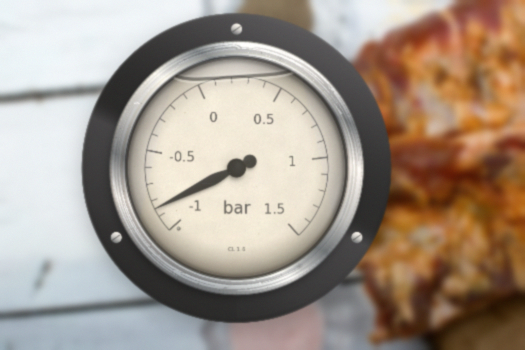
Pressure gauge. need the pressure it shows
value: -0.85 bar
